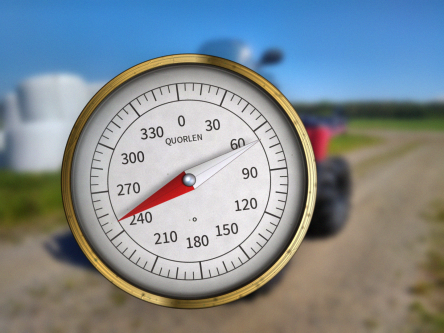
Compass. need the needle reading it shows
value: 247.5 °
